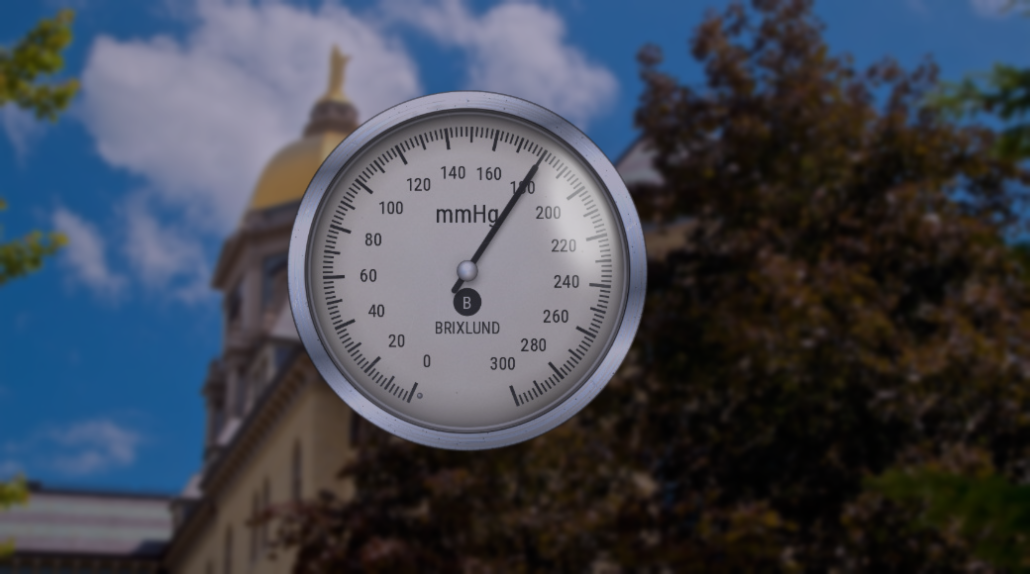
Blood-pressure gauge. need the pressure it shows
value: 180 mmHg
